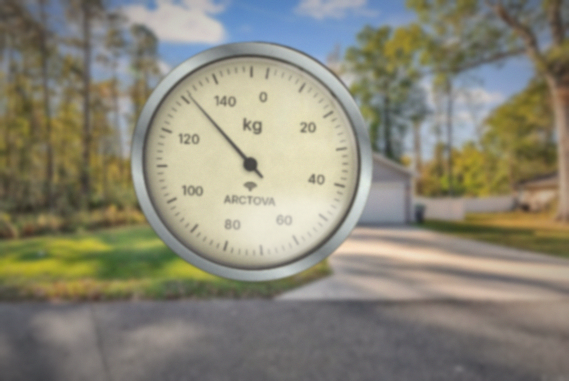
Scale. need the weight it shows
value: 132 kg
